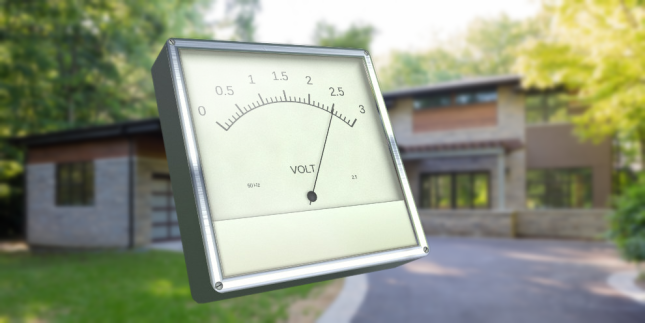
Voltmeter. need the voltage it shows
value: 2.5 V
